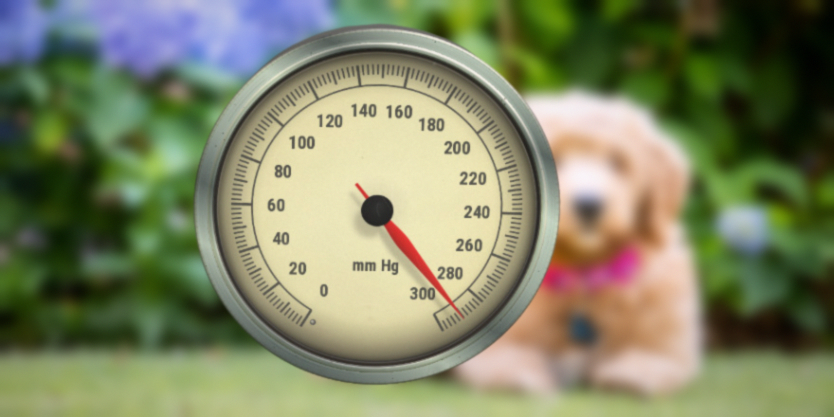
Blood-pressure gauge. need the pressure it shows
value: 290 mmHg
